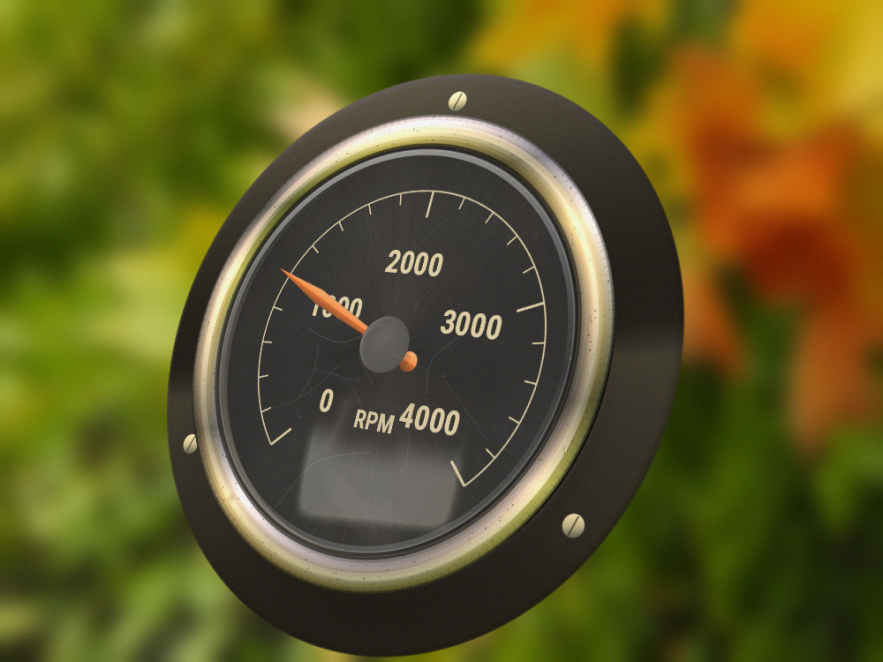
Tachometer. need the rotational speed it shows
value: 1000 rpm
